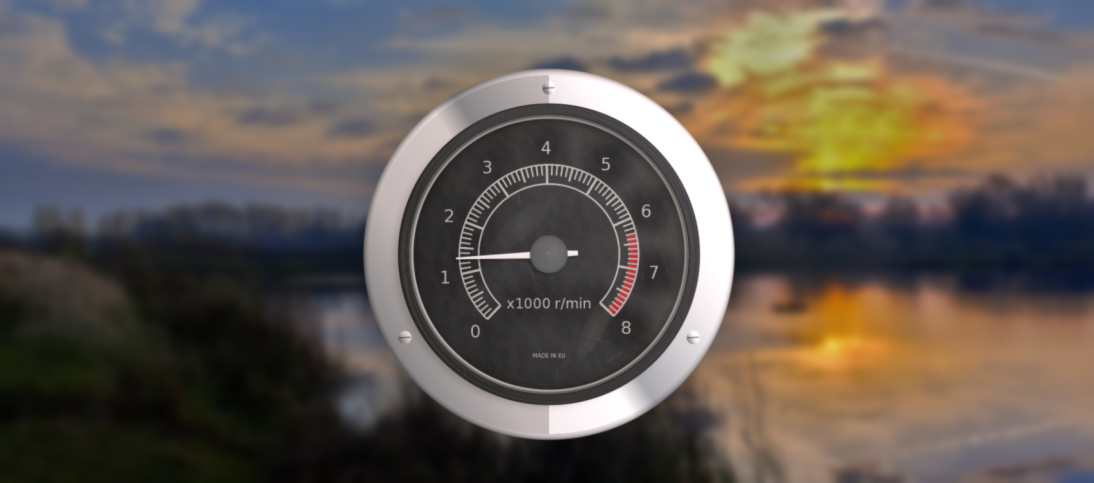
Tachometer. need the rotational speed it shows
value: 1300 rpm
